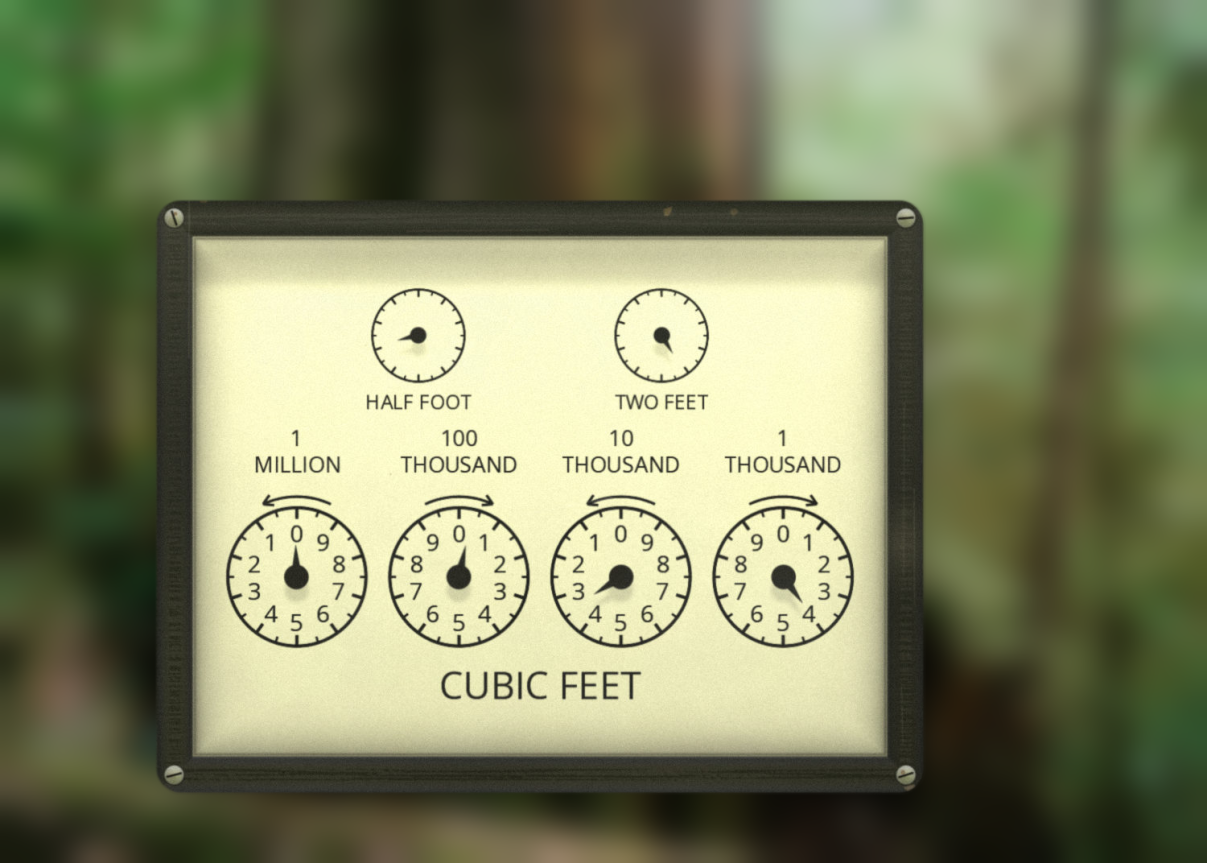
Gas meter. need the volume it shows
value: 3400 ft³
